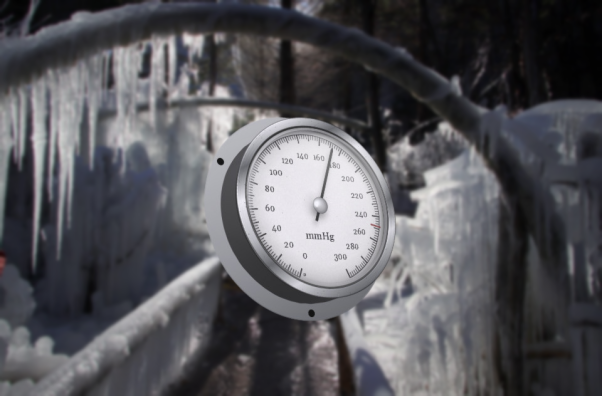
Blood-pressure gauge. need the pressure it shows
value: 170 mmHg
